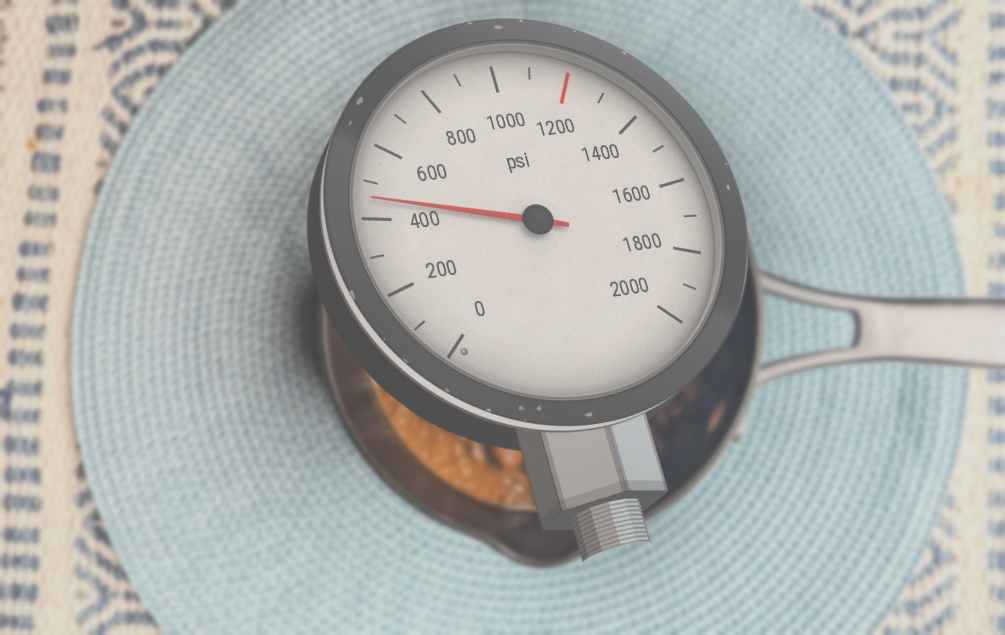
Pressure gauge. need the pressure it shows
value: 450 psi
